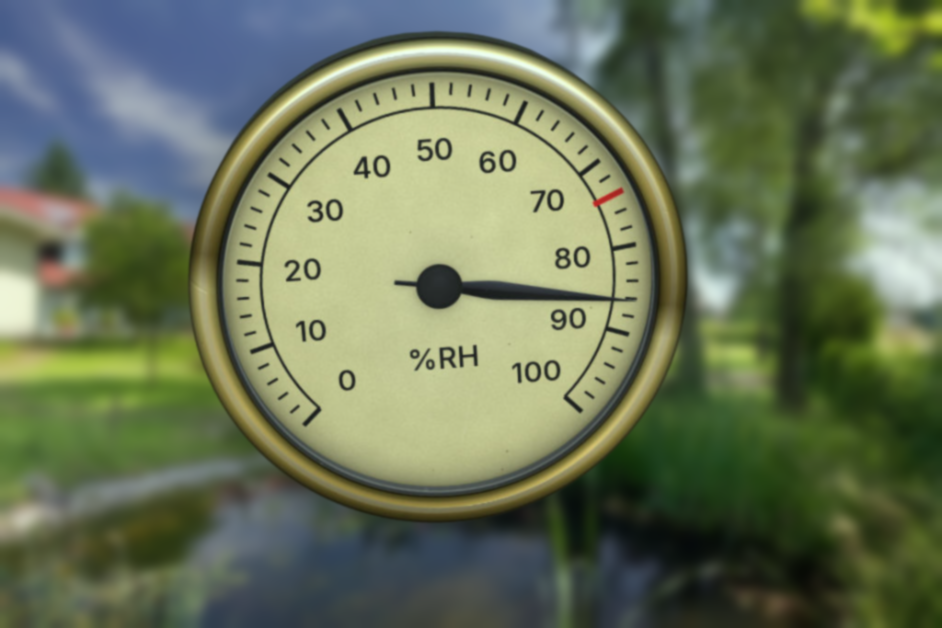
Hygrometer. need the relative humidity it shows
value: 86 %
